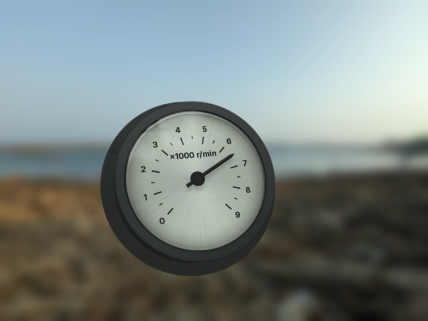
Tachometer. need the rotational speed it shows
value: 6500 rpm
